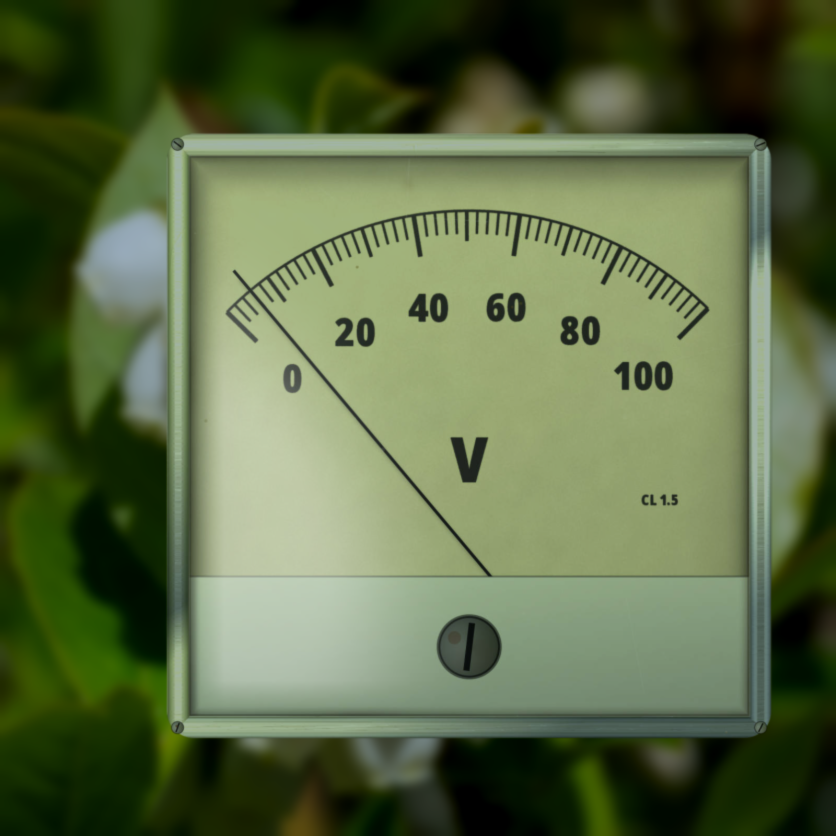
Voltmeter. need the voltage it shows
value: 6 V
